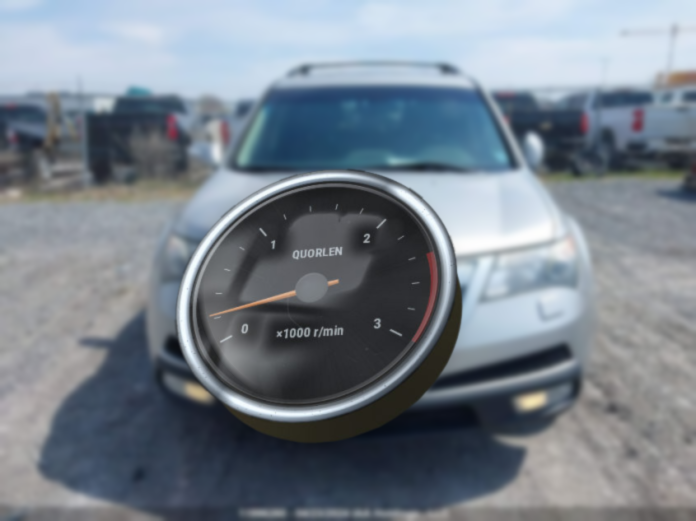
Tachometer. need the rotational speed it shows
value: 200 rpm
